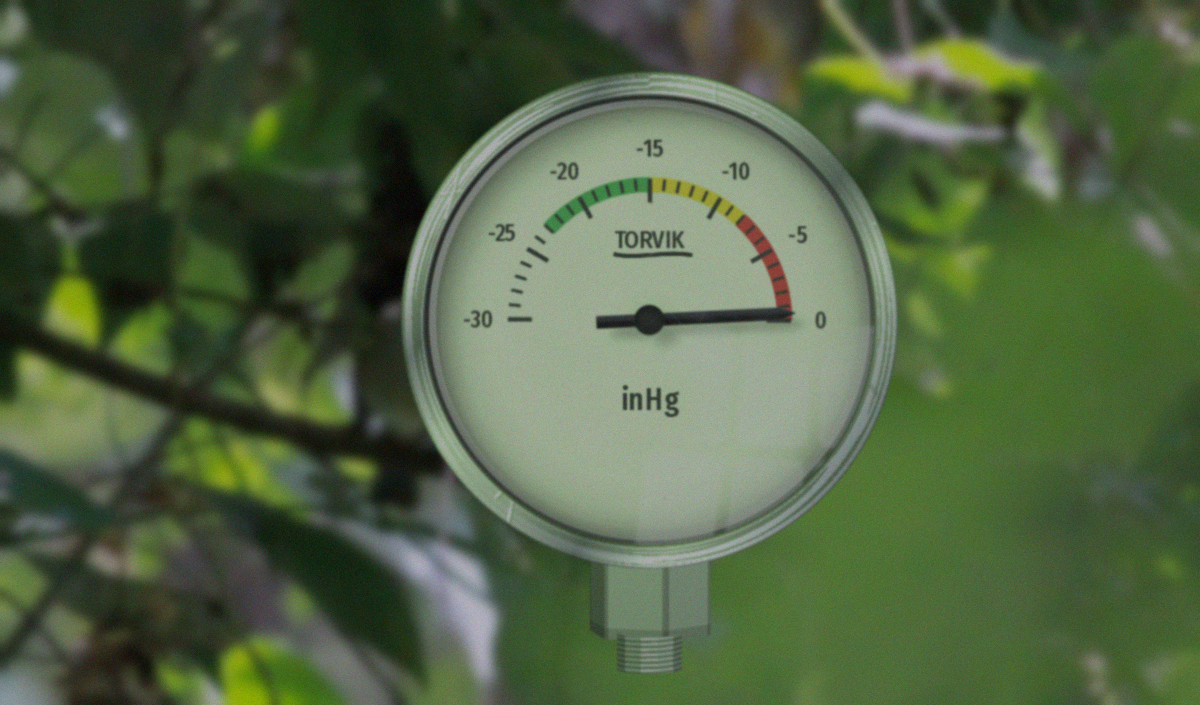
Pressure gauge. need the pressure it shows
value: -0.5 inHg
